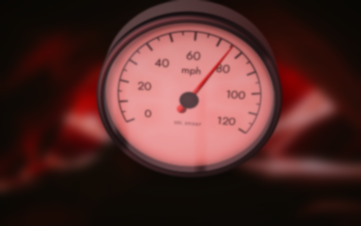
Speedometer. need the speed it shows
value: 75 mph
